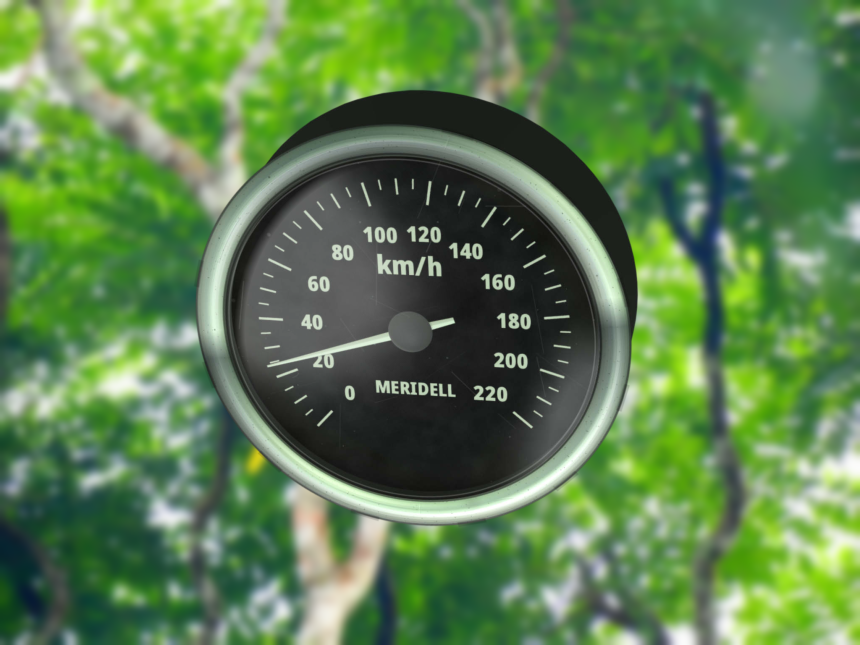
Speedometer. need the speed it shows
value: 25 km/h
